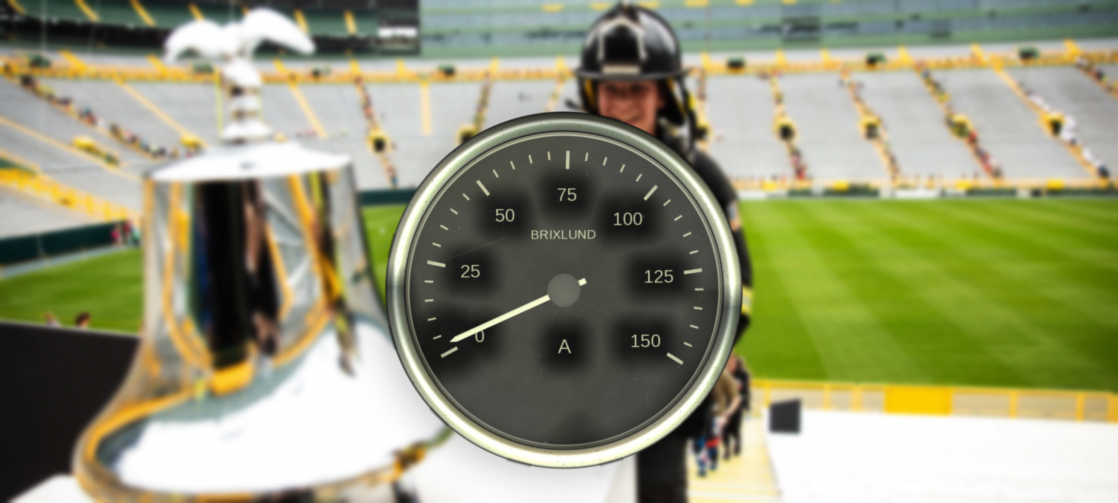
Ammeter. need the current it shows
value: 2.5 A
